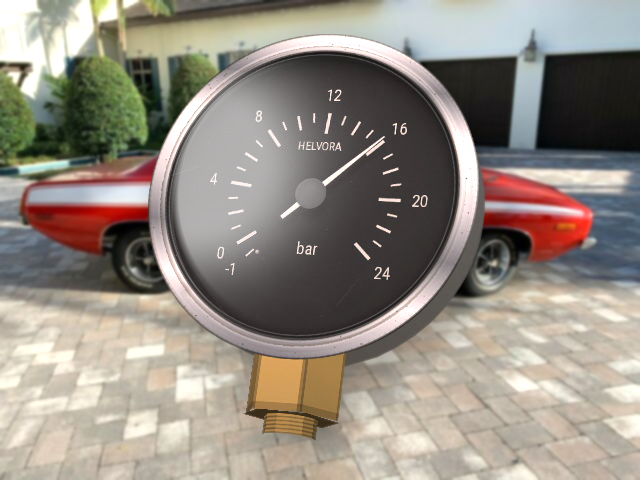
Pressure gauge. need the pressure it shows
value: 16 bar
